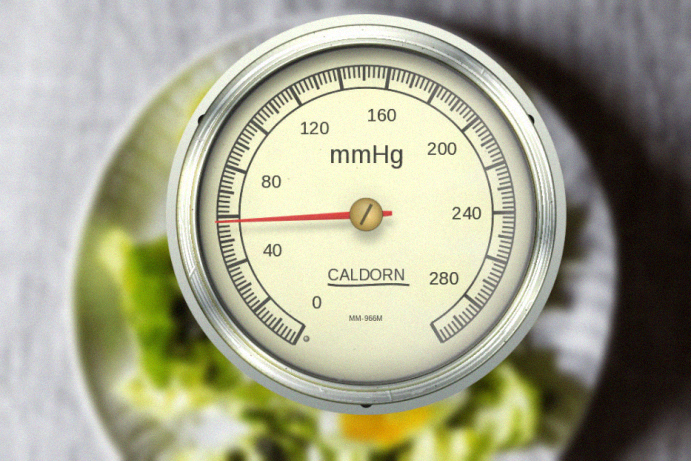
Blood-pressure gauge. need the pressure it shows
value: 58 mmHg
